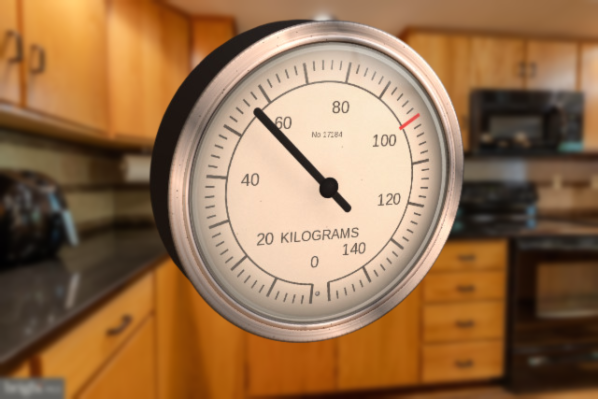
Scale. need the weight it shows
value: 56 kg
